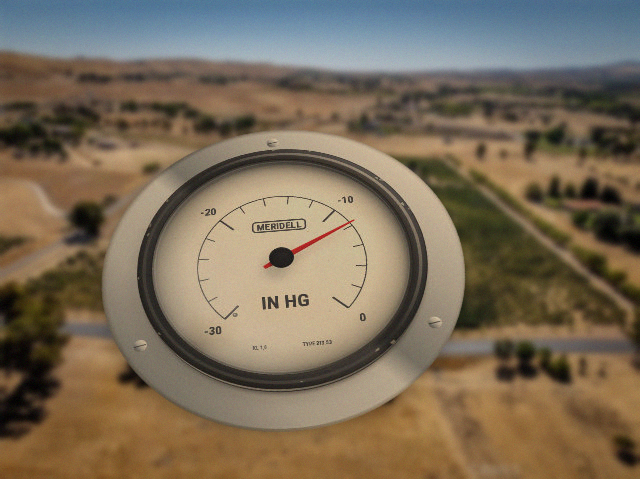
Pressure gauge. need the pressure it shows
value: -8 inHg
